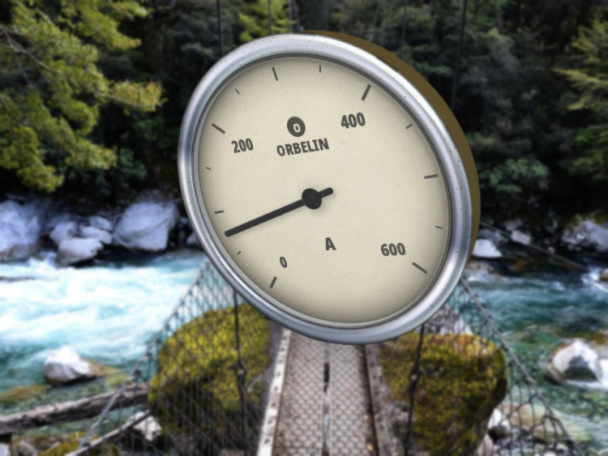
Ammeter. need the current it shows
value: 75 A
